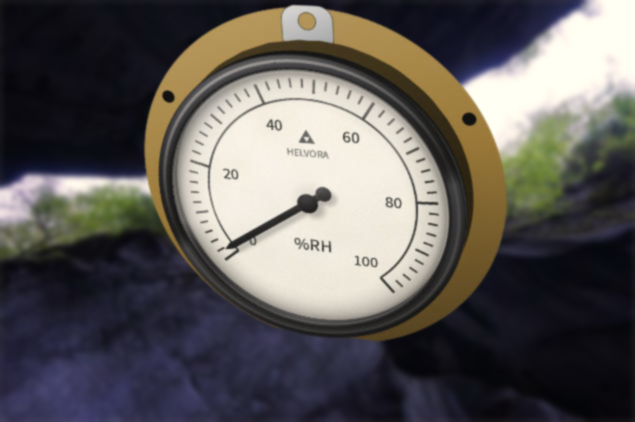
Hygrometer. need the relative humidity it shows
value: 2 %
